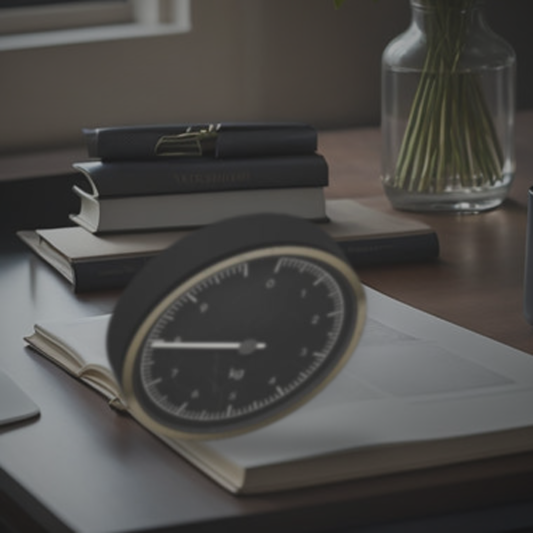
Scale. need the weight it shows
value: 8 kg
